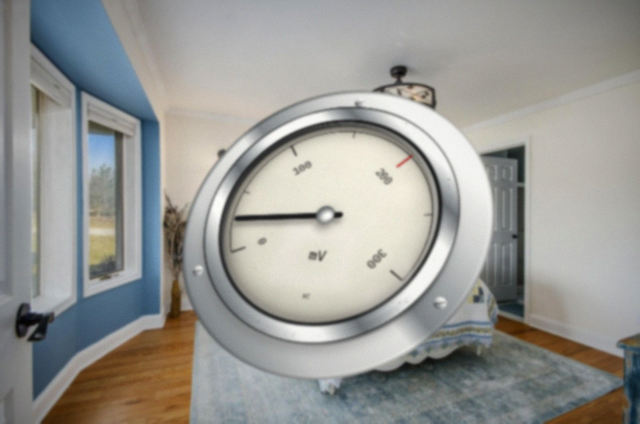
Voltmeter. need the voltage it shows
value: 25 mV
